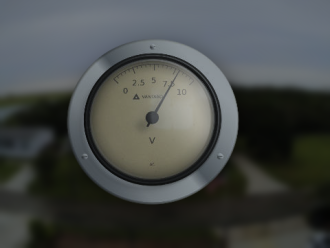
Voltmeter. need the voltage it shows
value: 8 V
